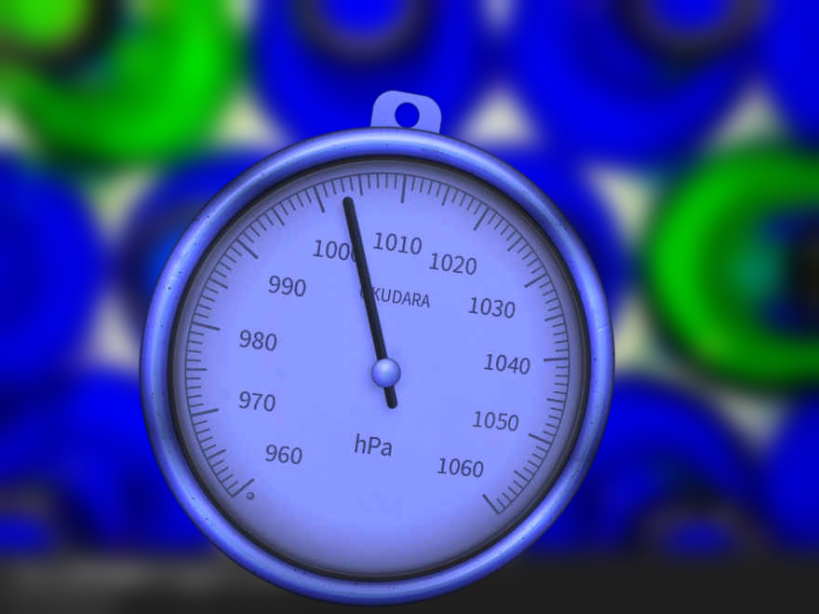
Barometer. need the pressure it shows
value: 1003 hPa
